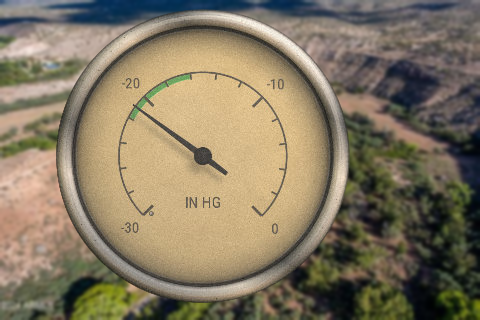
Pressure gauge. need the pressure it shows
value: -21 inHg
